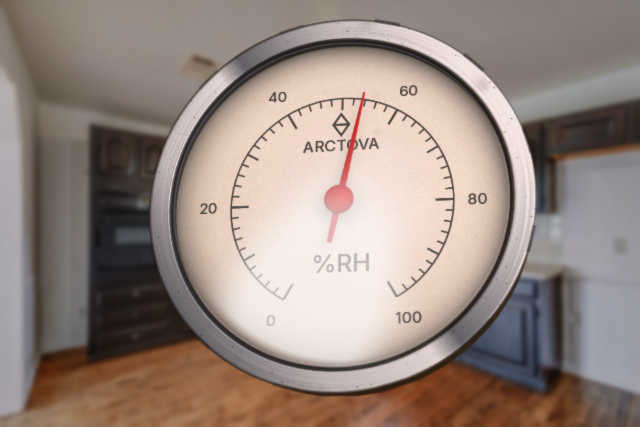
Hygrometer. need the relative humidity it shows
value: 54 %
